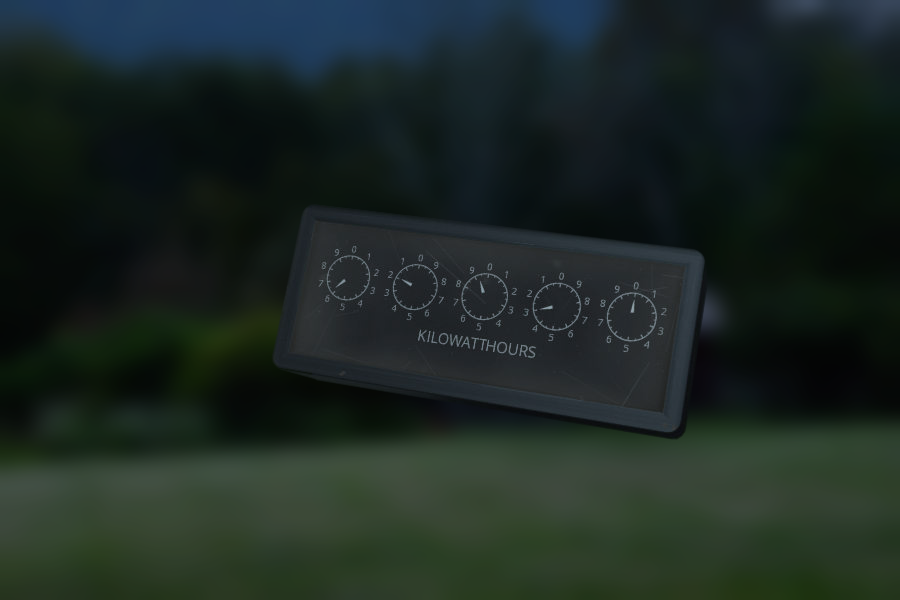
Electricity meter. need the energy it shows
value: 61930 kWh
